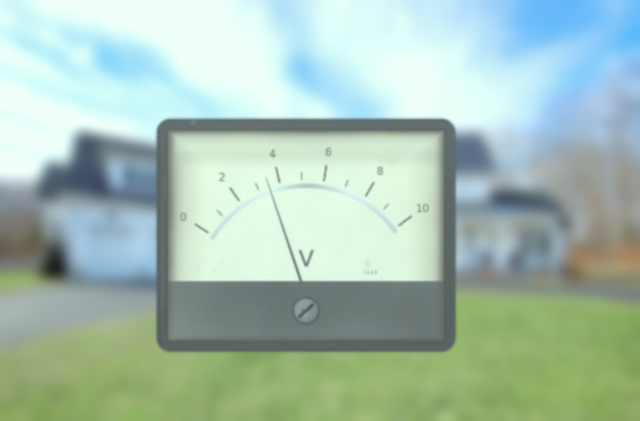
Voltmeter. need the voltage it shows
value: 3.5 V
